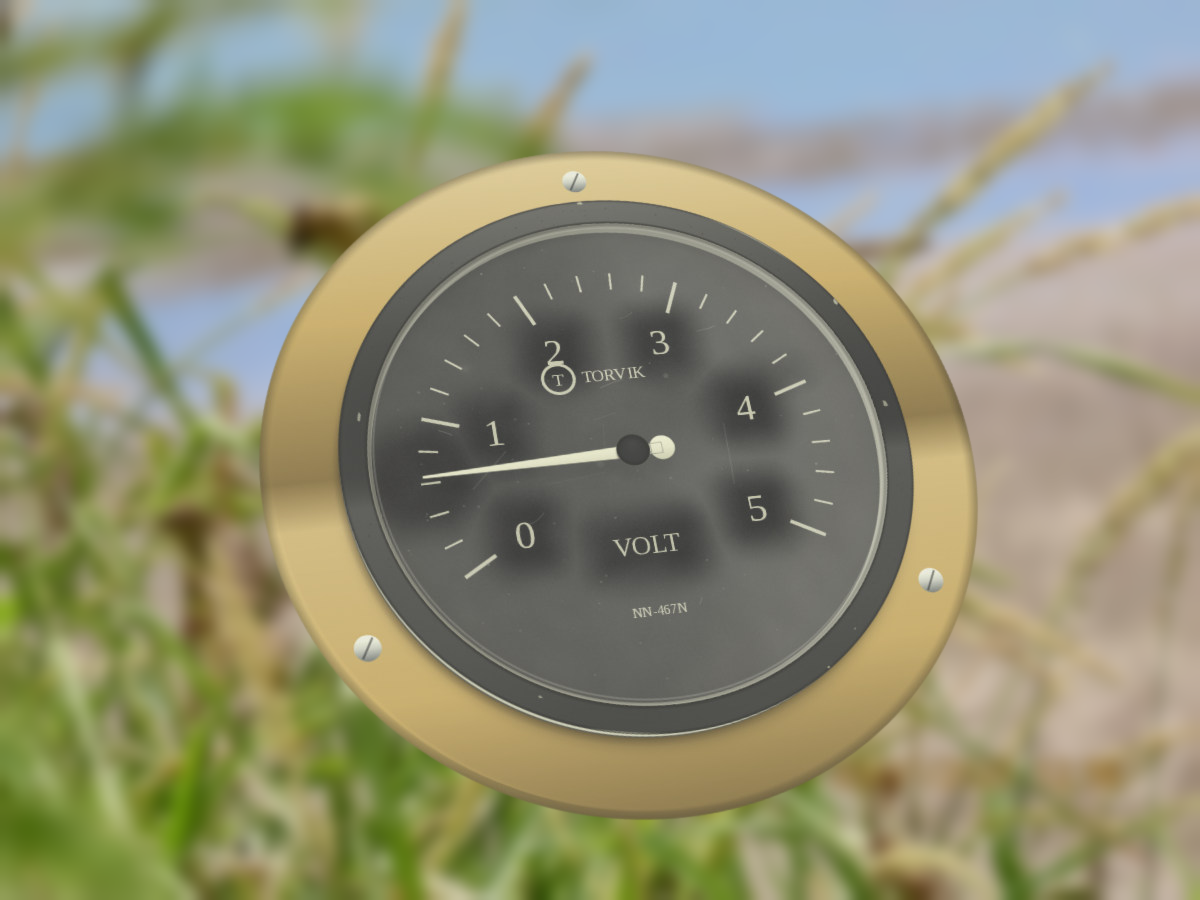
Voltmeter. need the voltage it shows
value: 0.6 V
